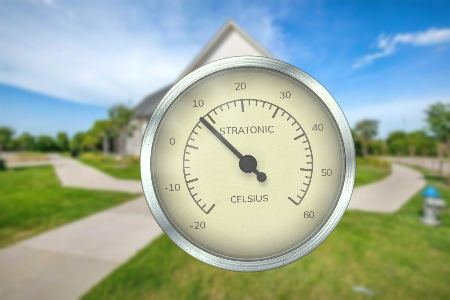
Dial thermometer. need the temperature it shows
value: 8 °C
